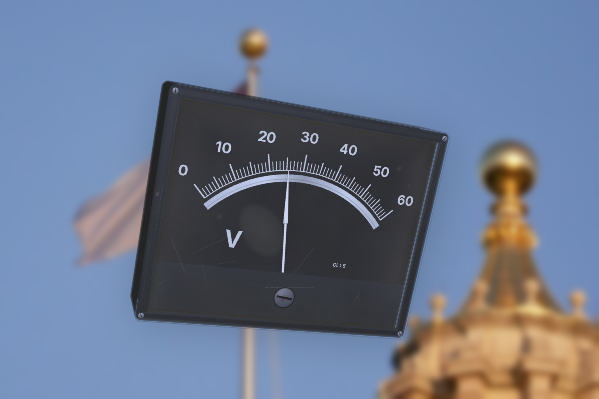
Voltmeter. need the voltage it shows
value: 25 V
